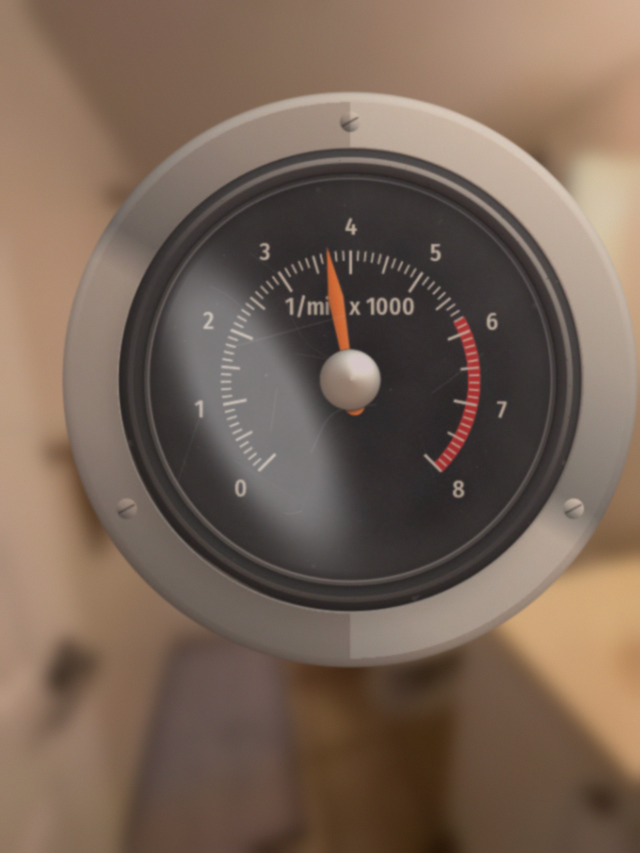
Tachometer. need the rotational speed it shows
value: 3700 rpm
